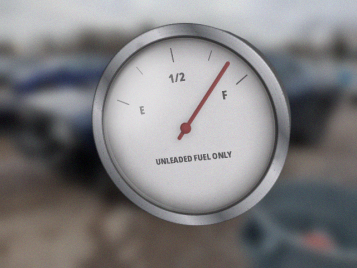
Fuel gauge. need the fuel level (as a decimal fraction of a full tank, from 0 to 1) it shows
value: 0.875
